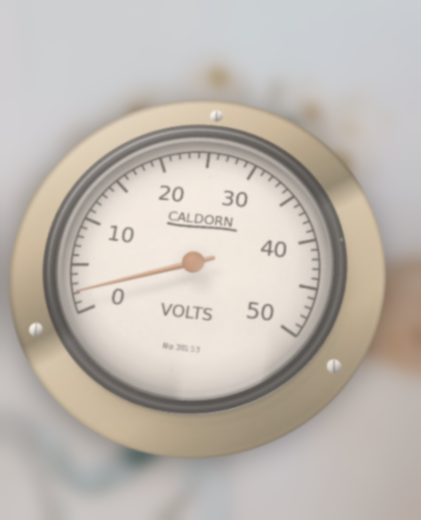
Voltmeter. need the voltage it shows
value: 2 V
